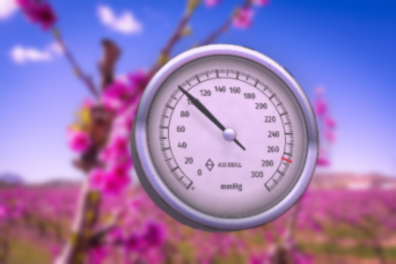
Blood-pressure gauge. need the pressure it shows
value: 100 mmHg
